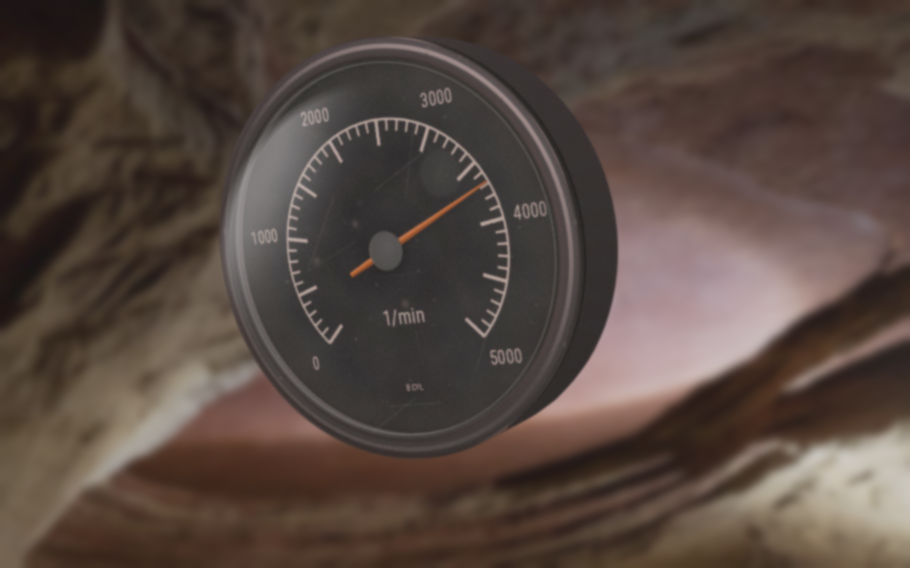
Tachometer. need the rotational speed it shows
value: 3700 rpm
